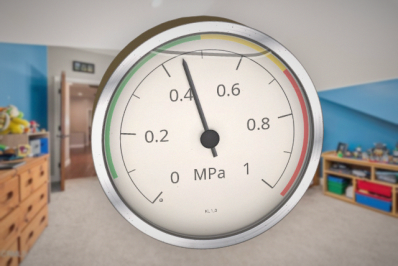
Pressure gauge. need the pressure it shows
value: 0.45 MPa
